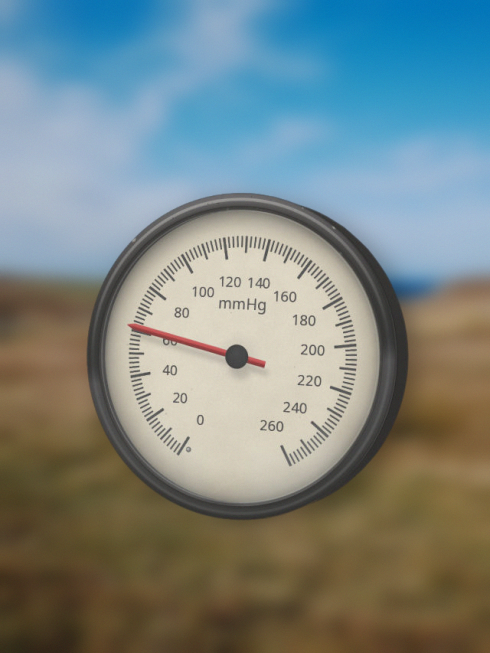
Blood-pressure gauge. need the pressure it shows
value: 62 mmHg
